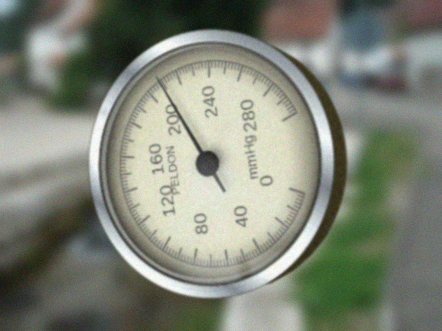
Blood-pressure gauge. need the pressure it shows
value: 210 mmHg
